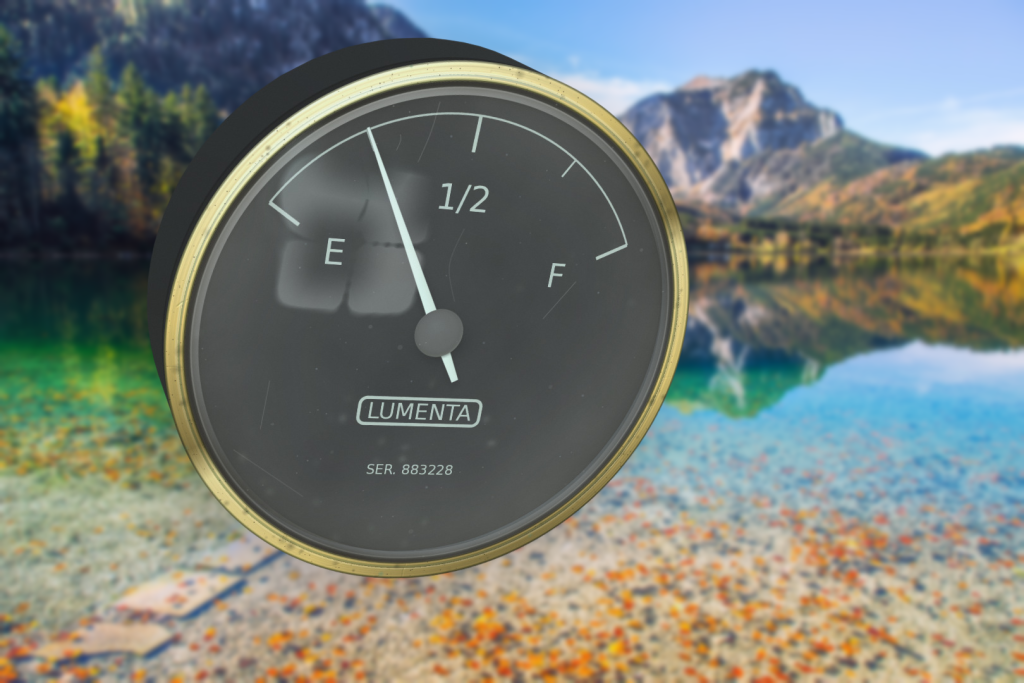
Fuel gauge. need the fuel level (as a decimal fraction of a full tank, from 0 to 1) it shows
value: 0.25
